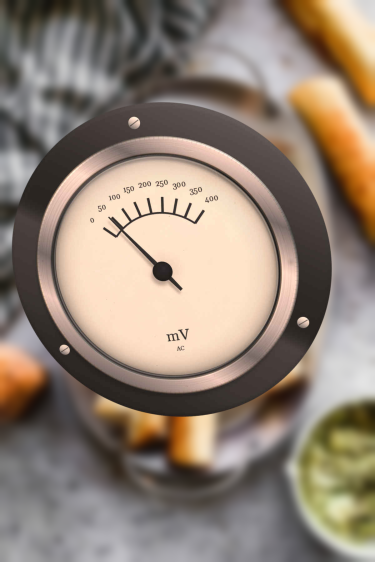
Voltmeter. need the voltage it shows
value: 50 mV
